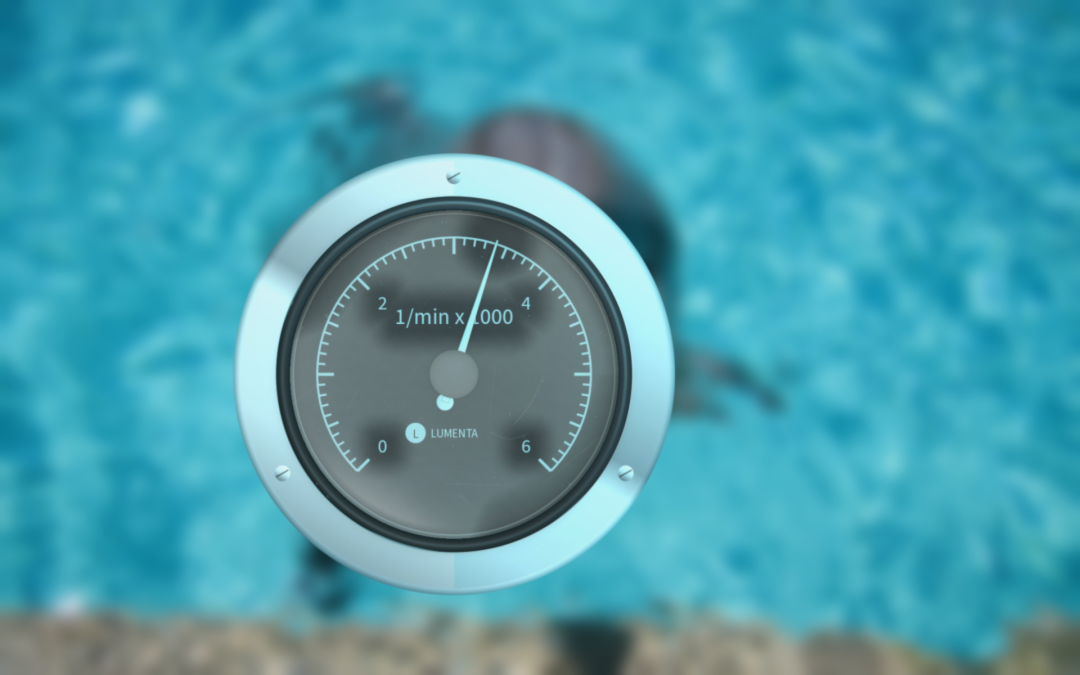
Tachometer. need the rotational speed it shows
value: 3400 rpm
